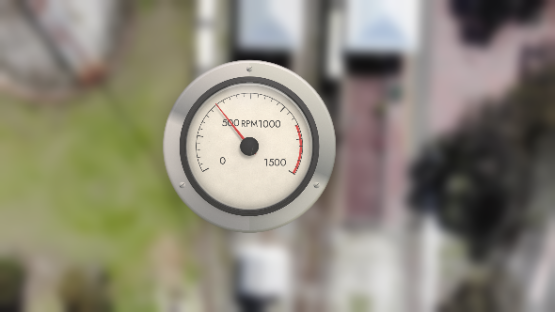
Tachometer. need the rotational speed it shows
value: 500 rpm
